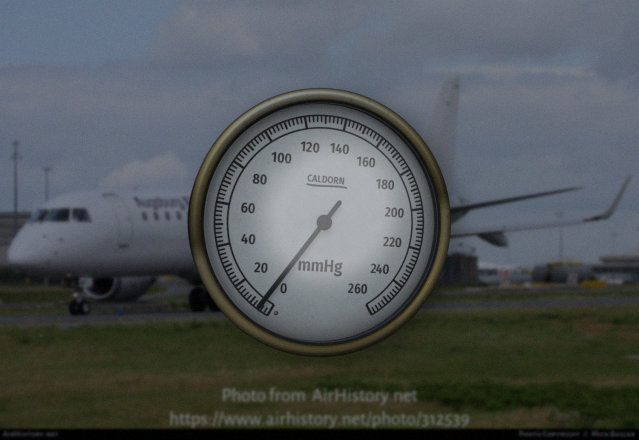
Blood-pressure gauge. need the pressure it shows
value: 6 mmHg
